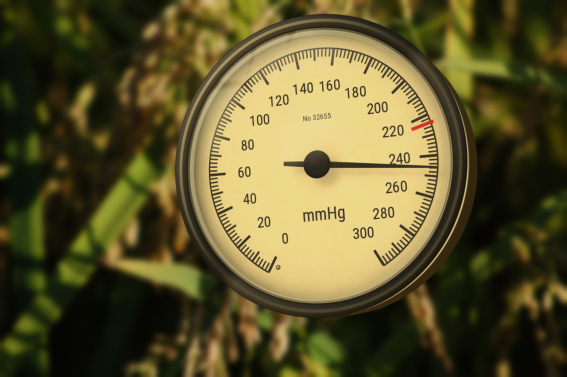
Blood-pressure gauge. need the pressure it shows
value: 246 mmHg
